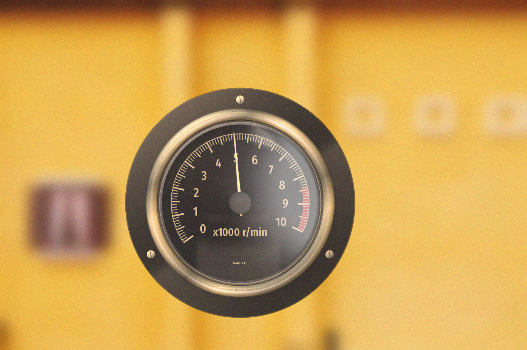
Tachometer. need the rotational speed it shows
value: 5000 rpm
